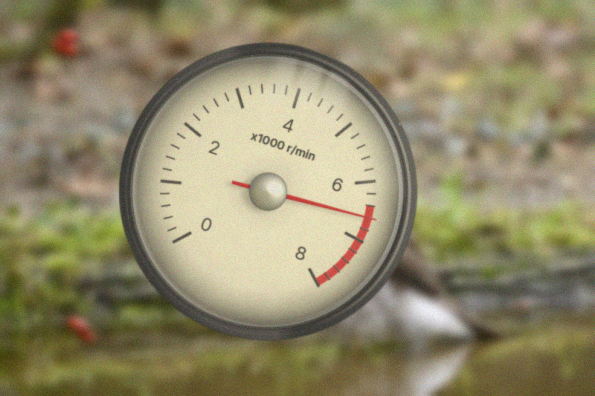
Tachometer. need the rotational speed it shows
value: 6600 rpm
